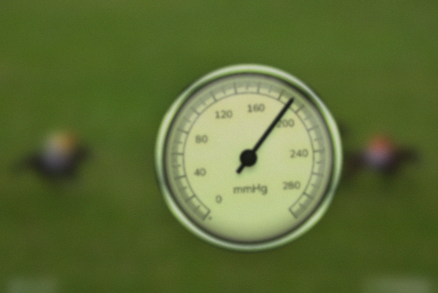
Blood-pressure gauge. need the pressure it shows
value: 190 mmHg
